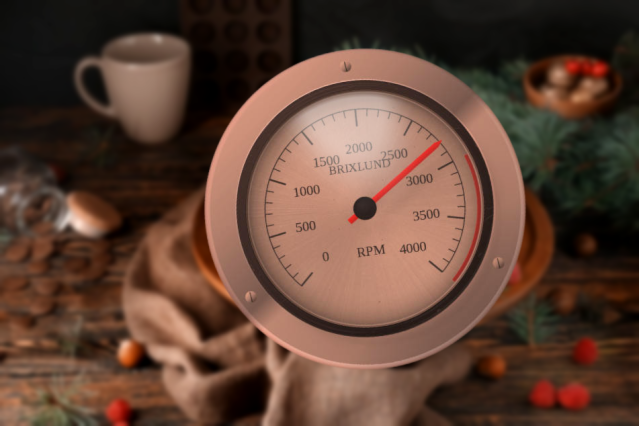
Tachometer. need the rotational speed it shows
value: 2800 rpm
